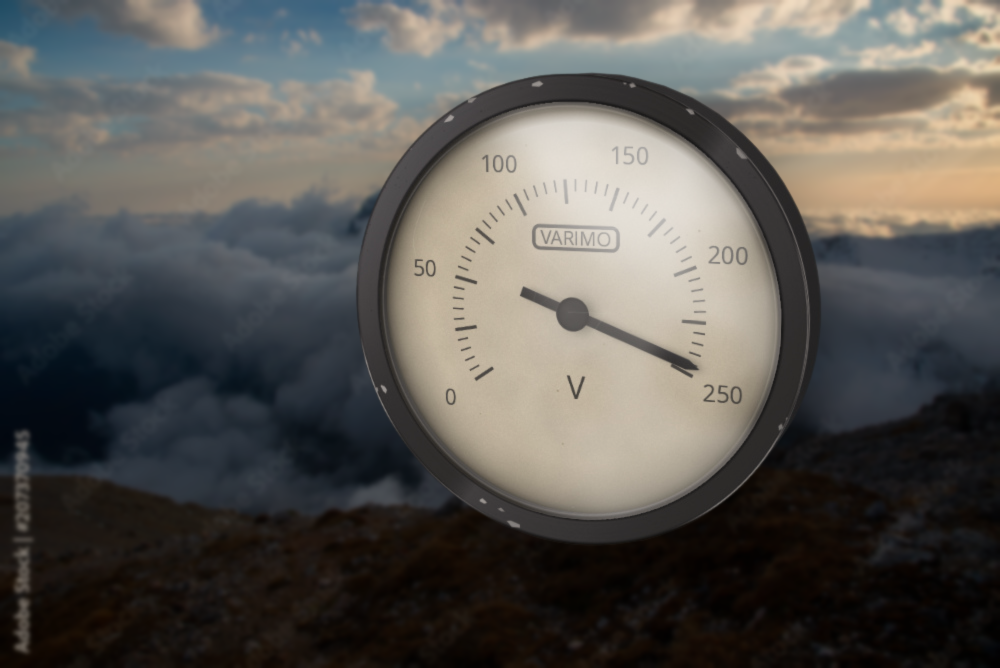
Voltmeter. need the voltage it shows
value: 245 V
